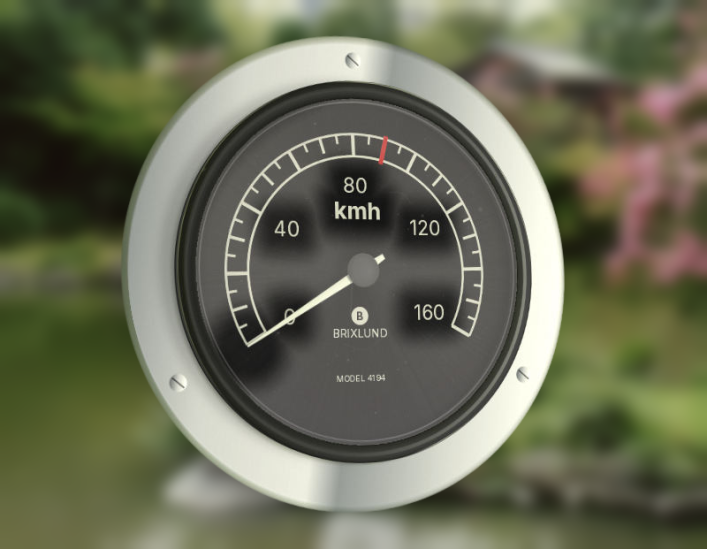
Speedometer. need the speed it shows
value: 0 km/h
